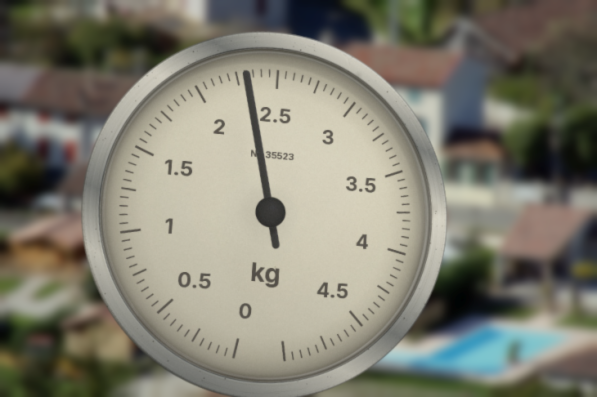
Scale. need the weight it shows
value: 2.3 kg
